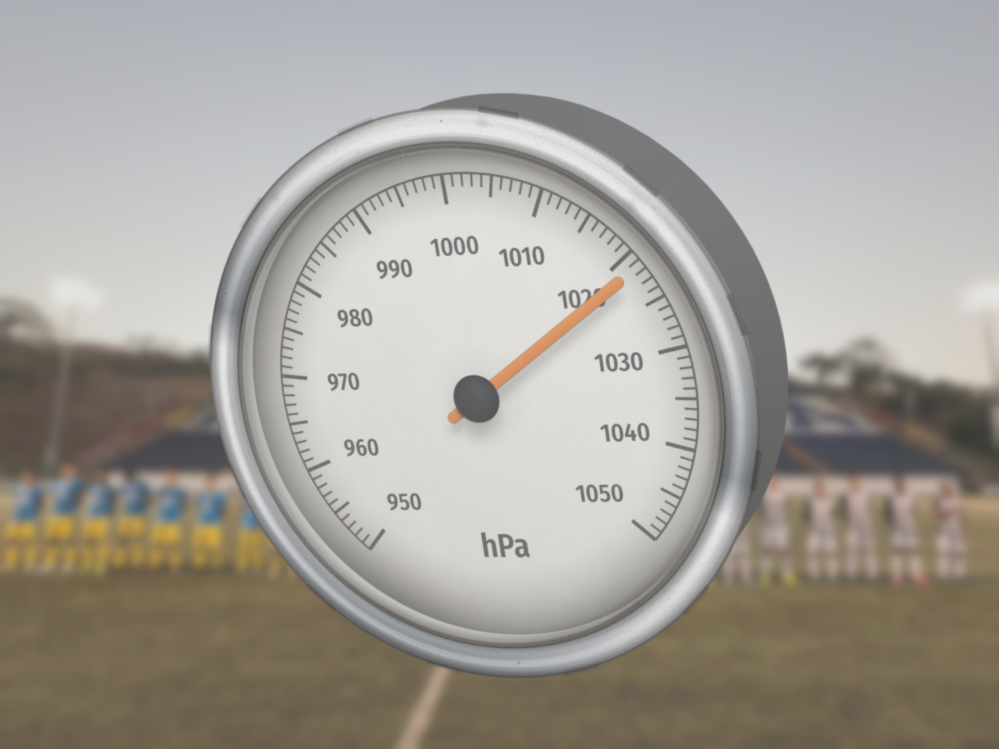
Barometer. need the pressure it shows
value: 1021.5 hPa
